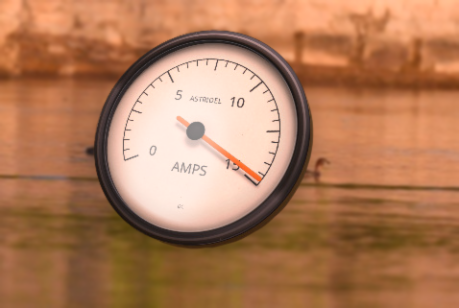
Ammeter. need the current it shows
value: 14.75 A
